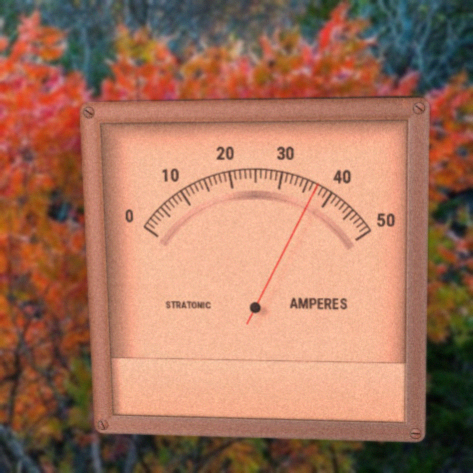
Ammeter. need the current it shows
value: 37 A
